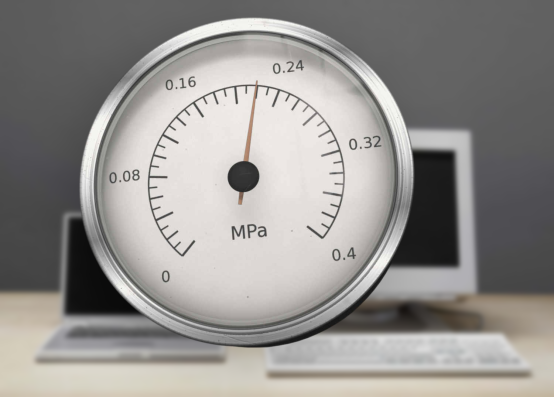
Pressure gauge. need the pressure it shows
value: 0.22 MPa
